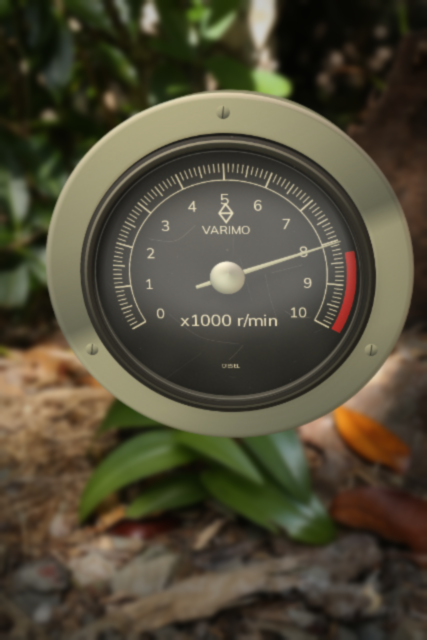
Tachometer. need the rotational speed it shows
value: 8000 rpm
